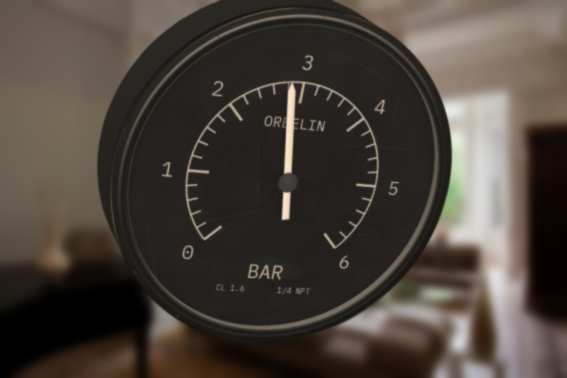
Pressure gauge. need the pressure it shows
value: 2.8 bar
